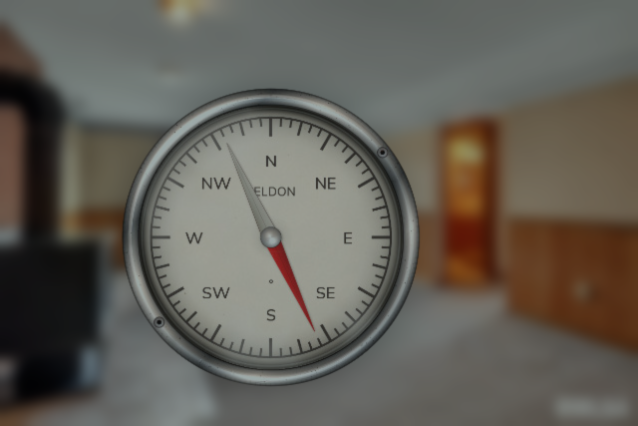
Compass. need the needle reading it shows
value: 155 °
